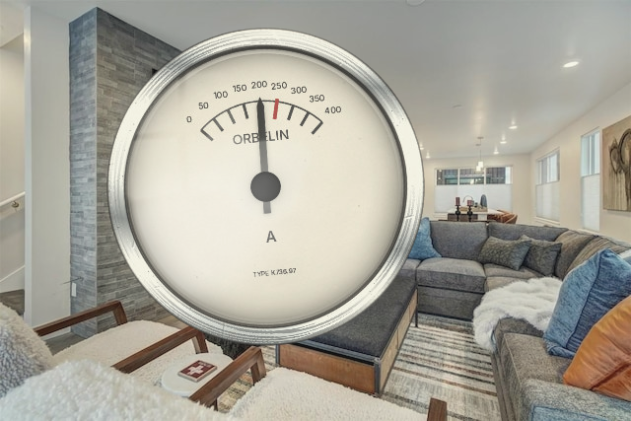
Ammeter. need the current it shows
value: 200 A
